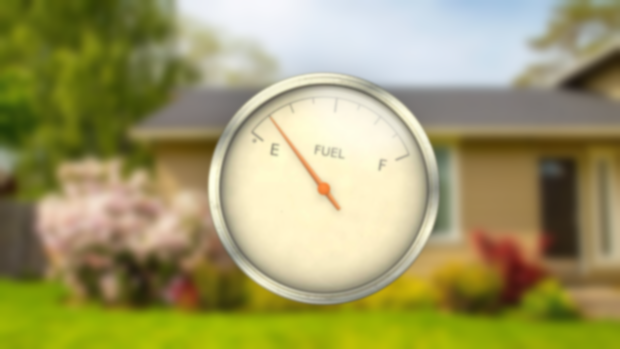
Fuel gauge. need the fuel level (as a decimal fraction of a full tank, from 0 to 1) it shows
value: 0.125
